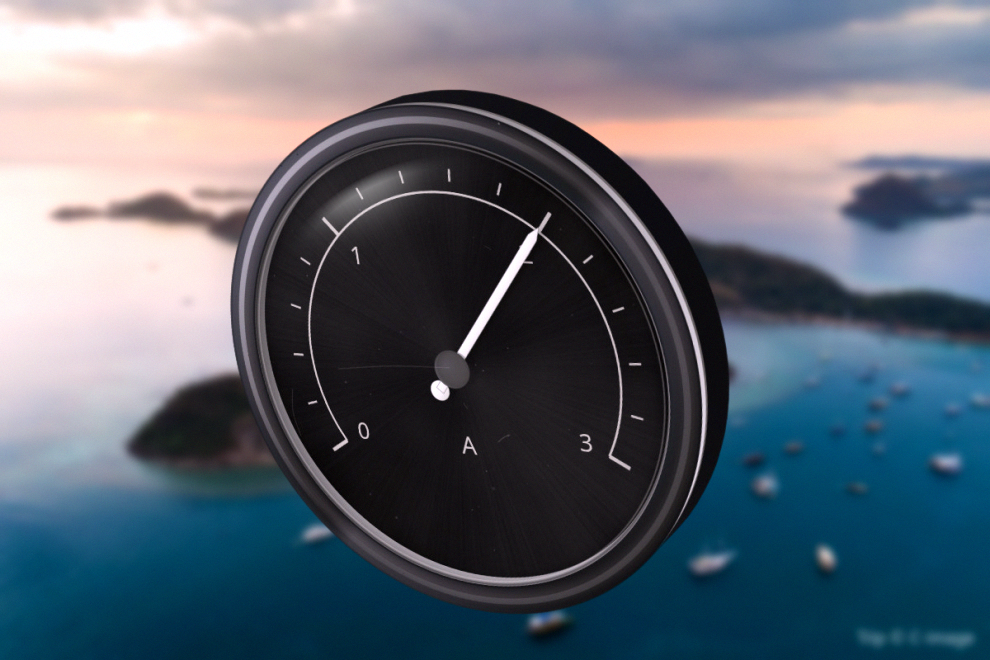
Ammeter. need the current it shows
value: 2 A
